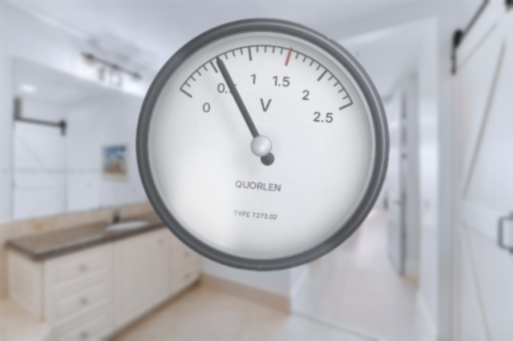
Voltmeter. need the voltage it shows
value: 0.6 V
